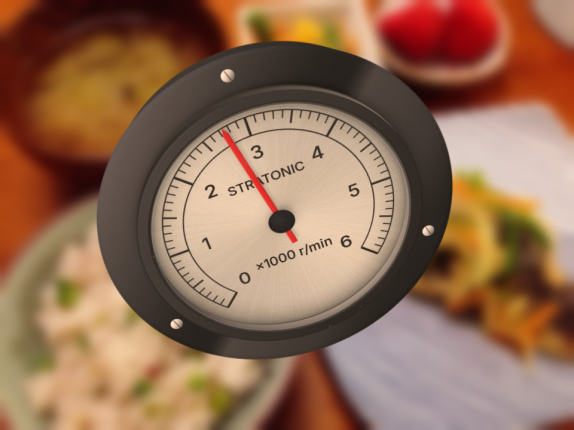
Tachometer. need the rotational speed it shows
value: 2750 rpm
